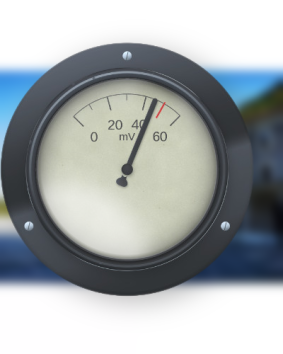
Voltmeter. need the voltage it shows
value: 45 mV
